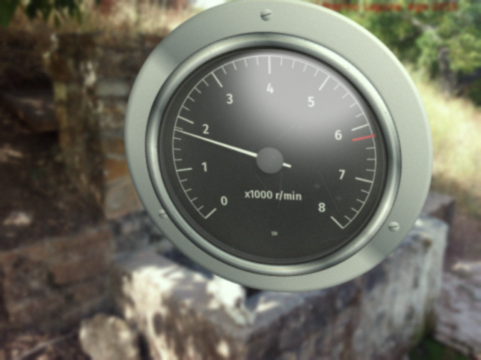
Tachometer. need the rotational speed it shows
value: 1800 rpm
